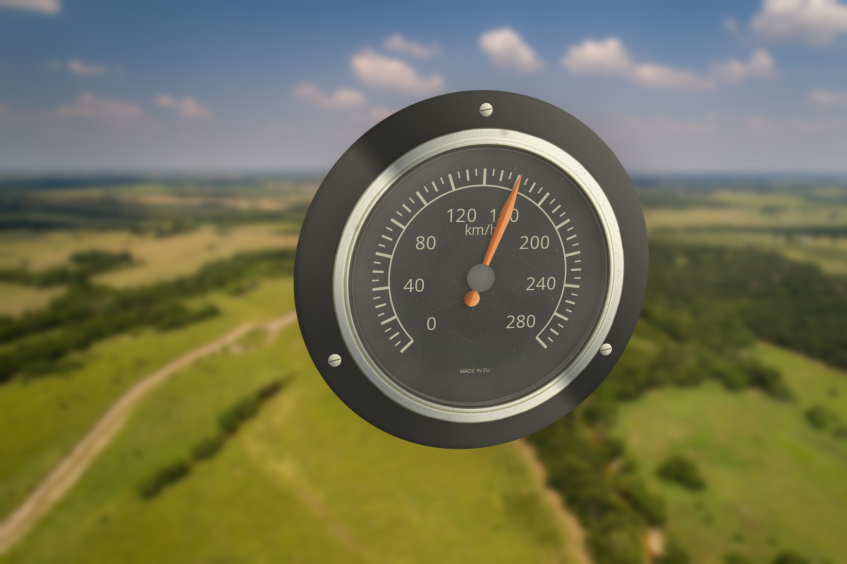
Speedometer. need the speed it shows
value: 160 km/h
